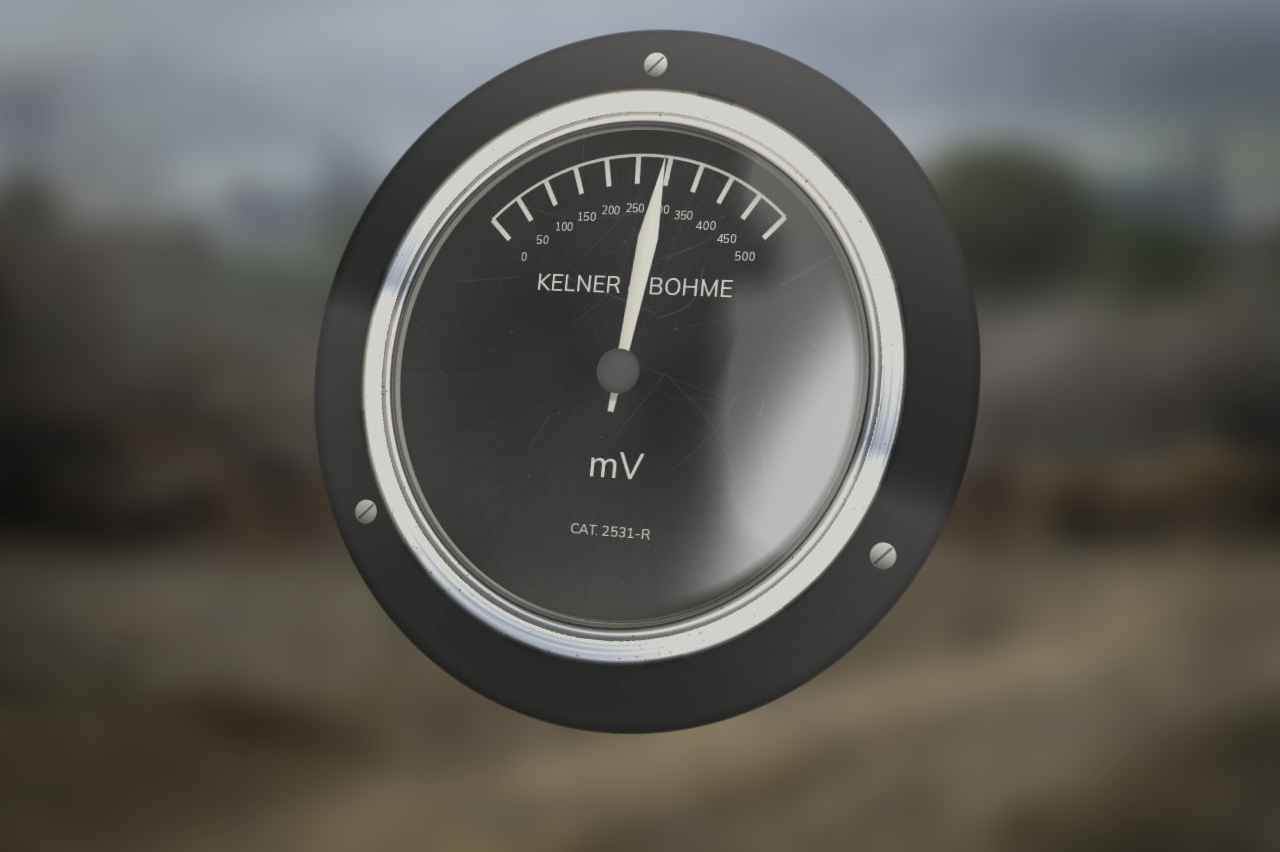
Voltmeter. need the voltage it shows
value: 300 mV
